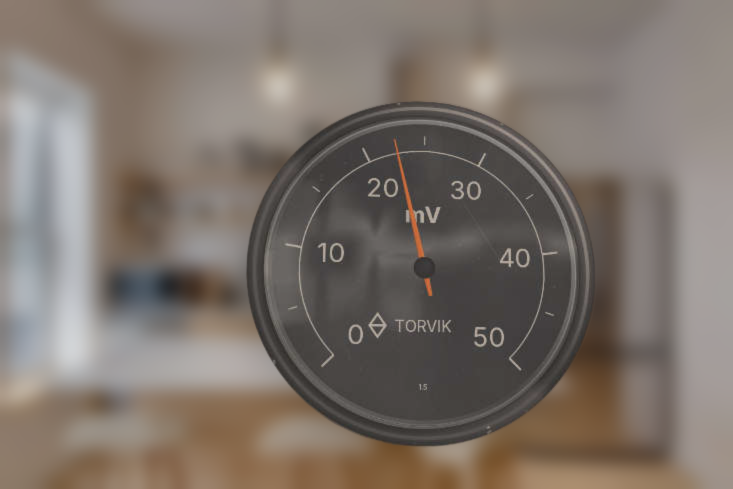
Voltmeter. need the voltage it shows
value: 22.5 mV
